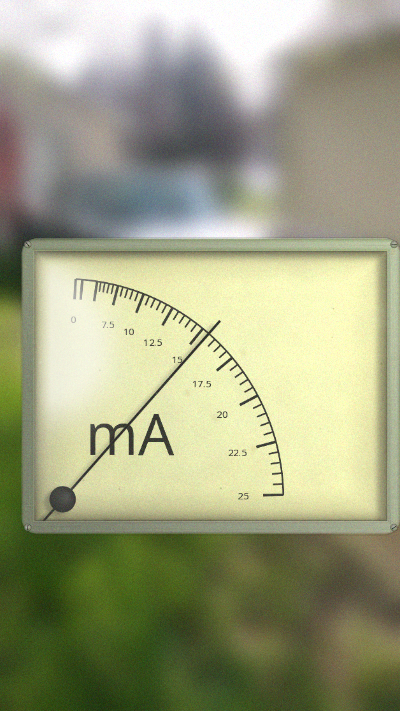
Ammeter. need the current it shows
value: 15.5 mA
